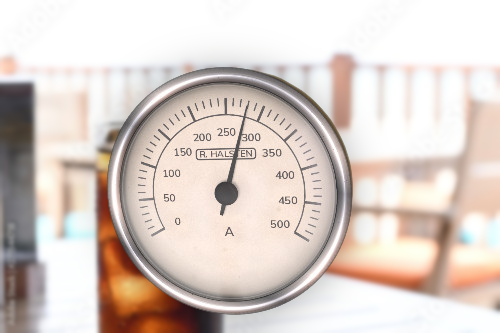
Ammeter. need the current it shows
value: 280 A
